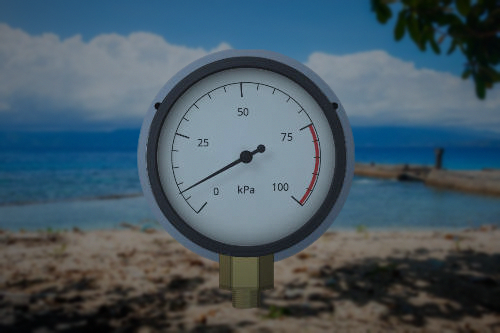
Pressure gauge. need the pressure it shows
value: 7.5 kPa
